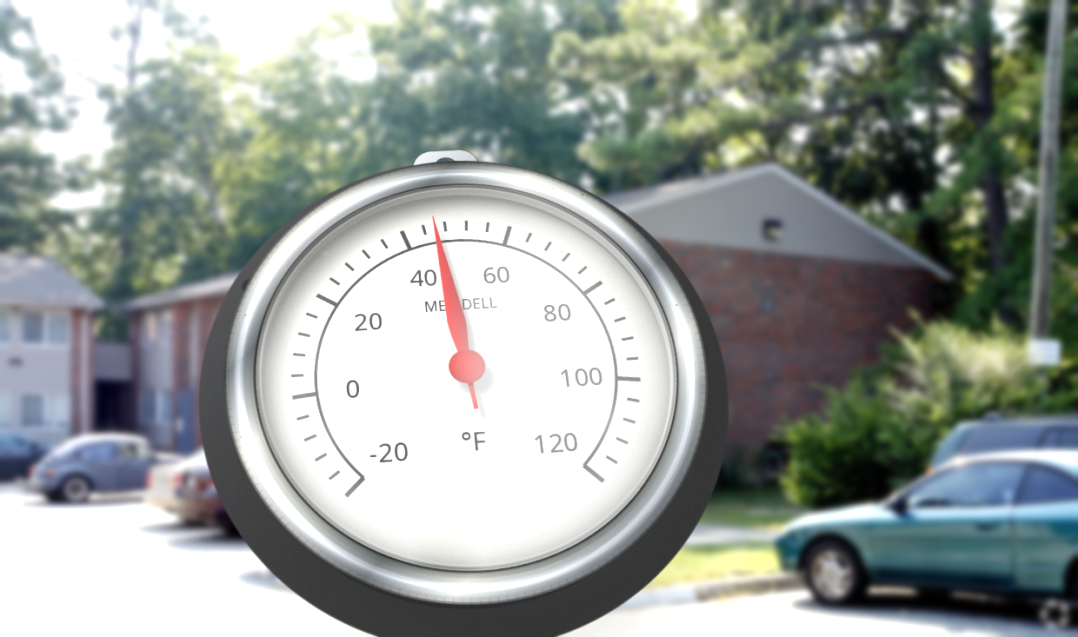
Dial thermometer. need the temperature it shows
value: 46 °F
